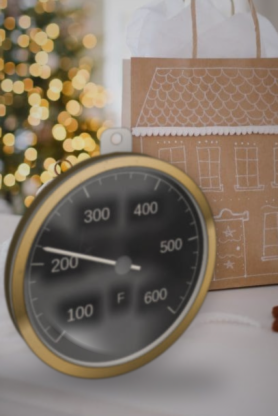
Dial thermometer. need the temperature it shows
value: 220 °F
